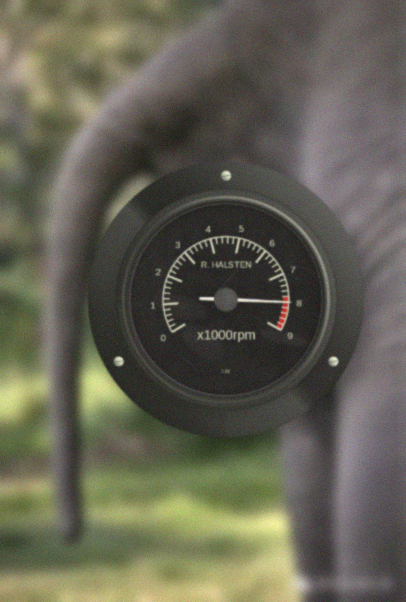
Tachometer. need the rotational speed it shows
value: 8000 rpm
